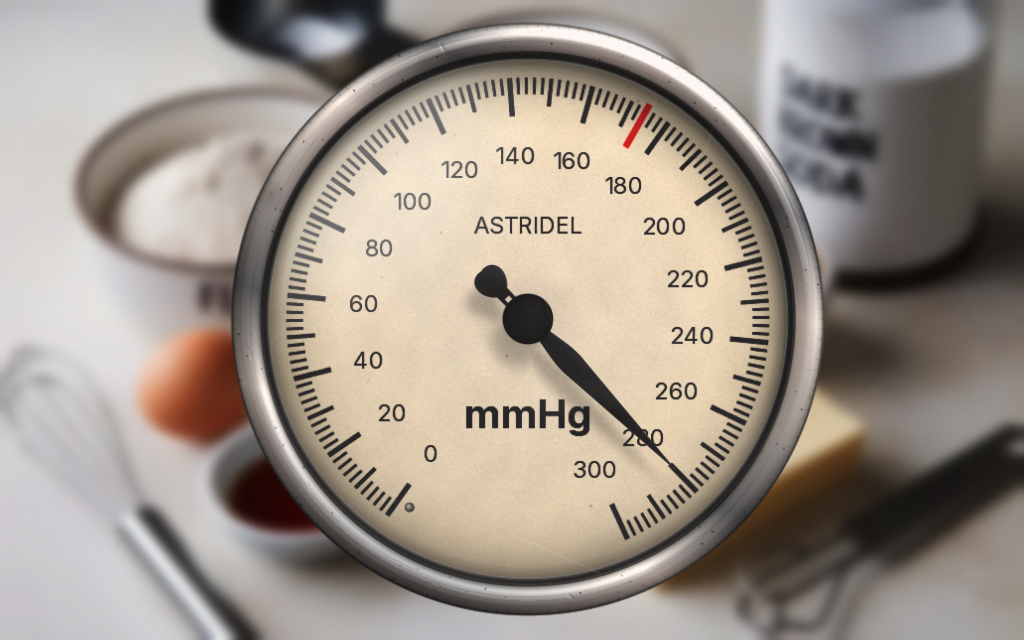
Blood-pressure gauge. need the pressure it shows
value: 280 mmHg
